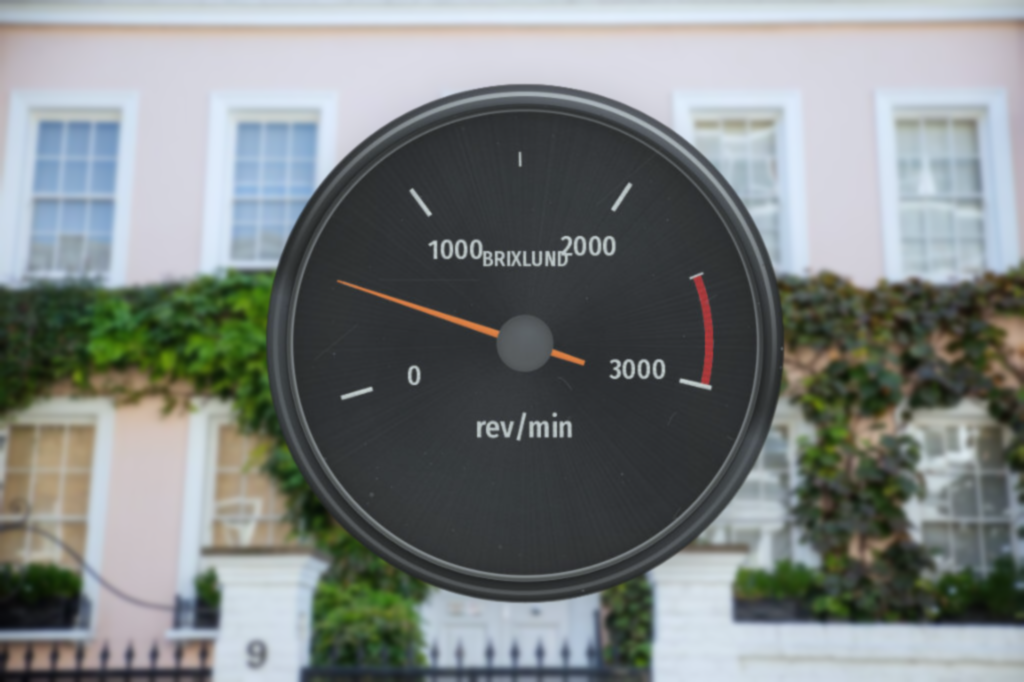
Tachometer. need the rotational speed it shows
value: 500 rpm
